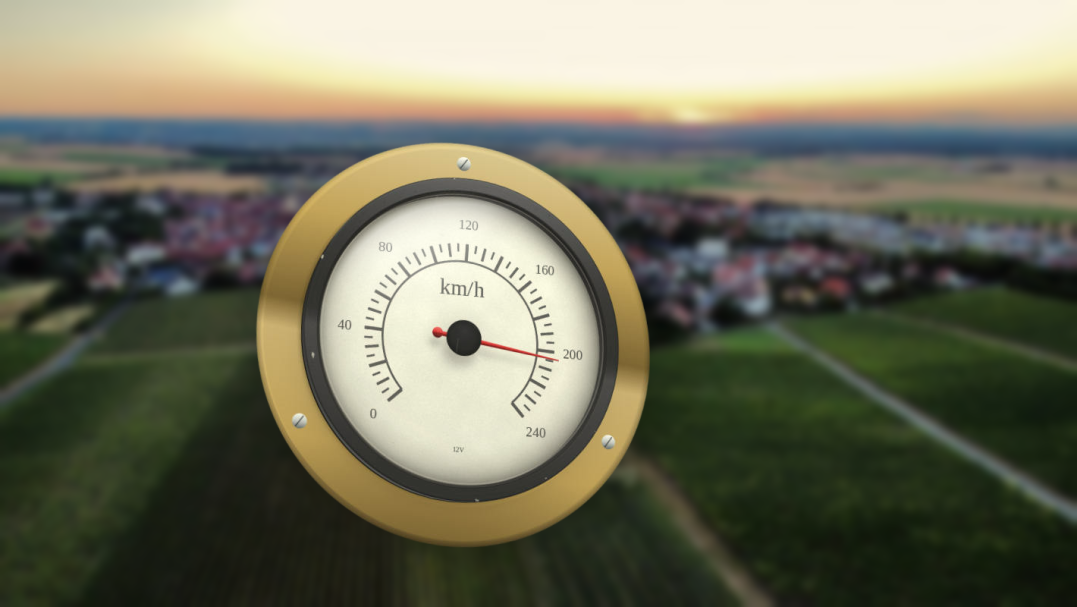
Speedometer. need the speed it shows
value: 205 km/h
